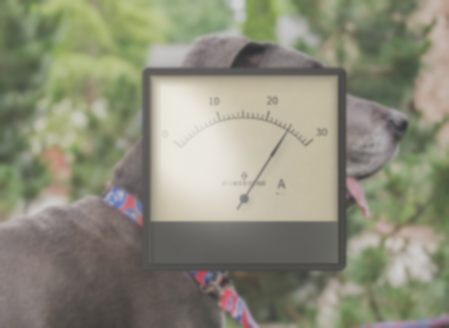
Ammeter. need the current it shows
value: 25 A
